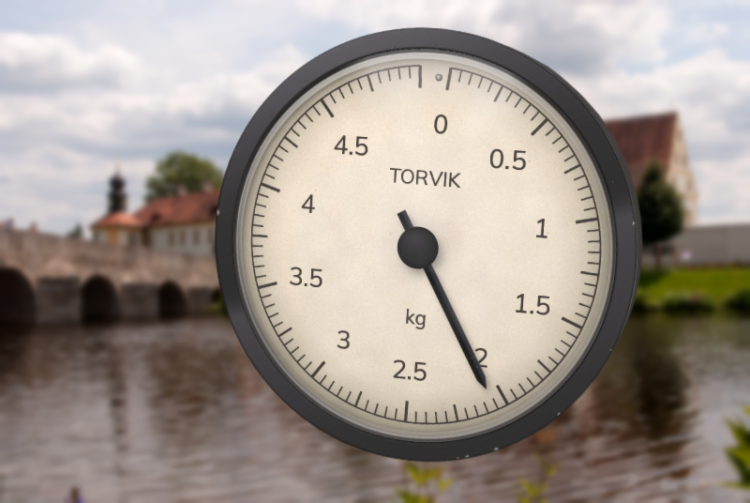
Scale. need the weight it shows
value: 2.05 kg
